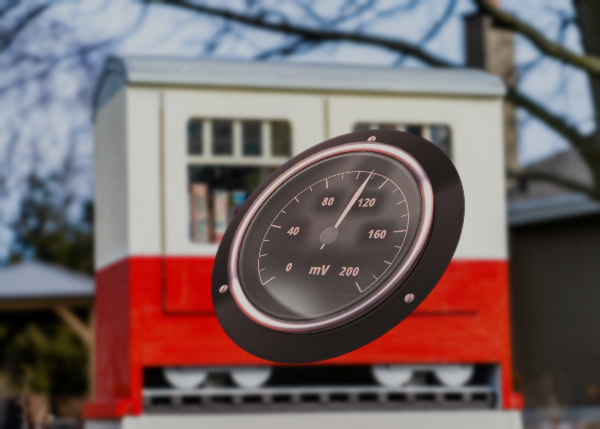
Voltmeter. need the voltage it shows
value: 110 mV
